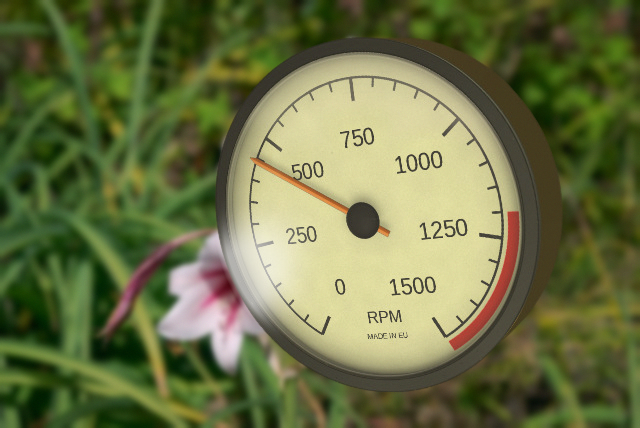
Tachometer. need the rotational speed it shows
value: 450 rpm
